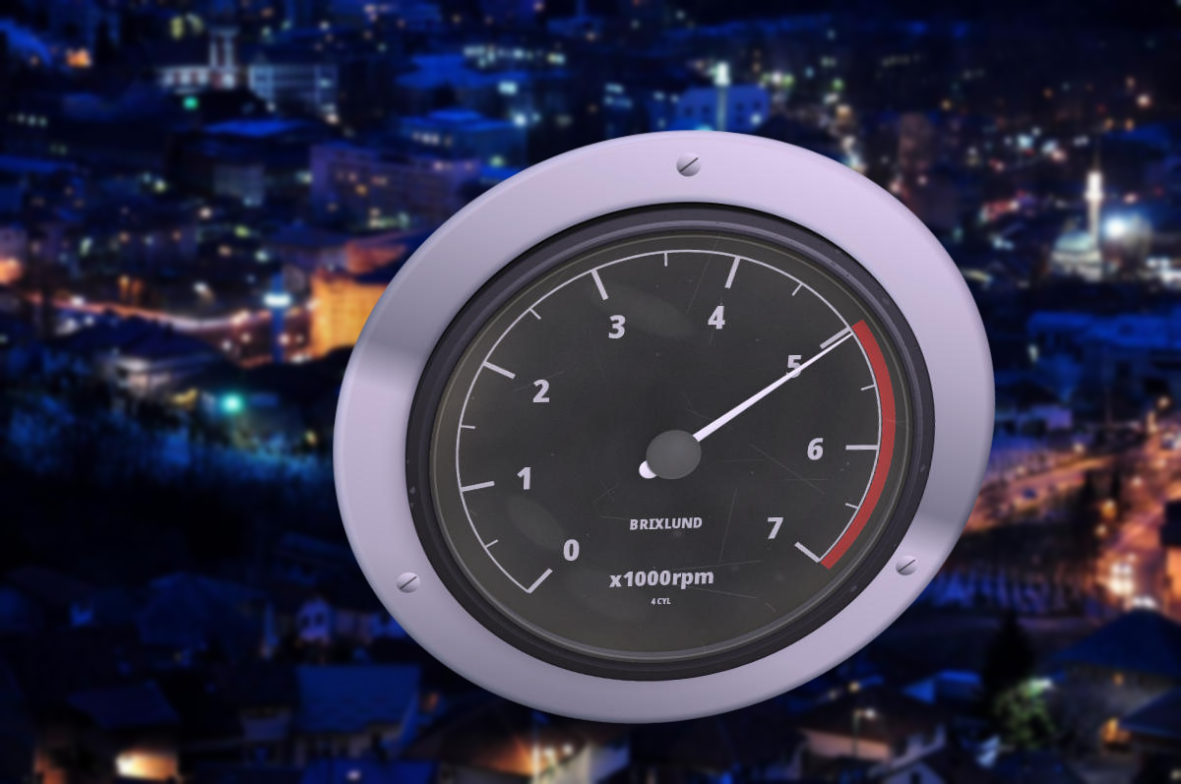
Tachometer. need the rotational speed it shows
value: 5000 rpm
